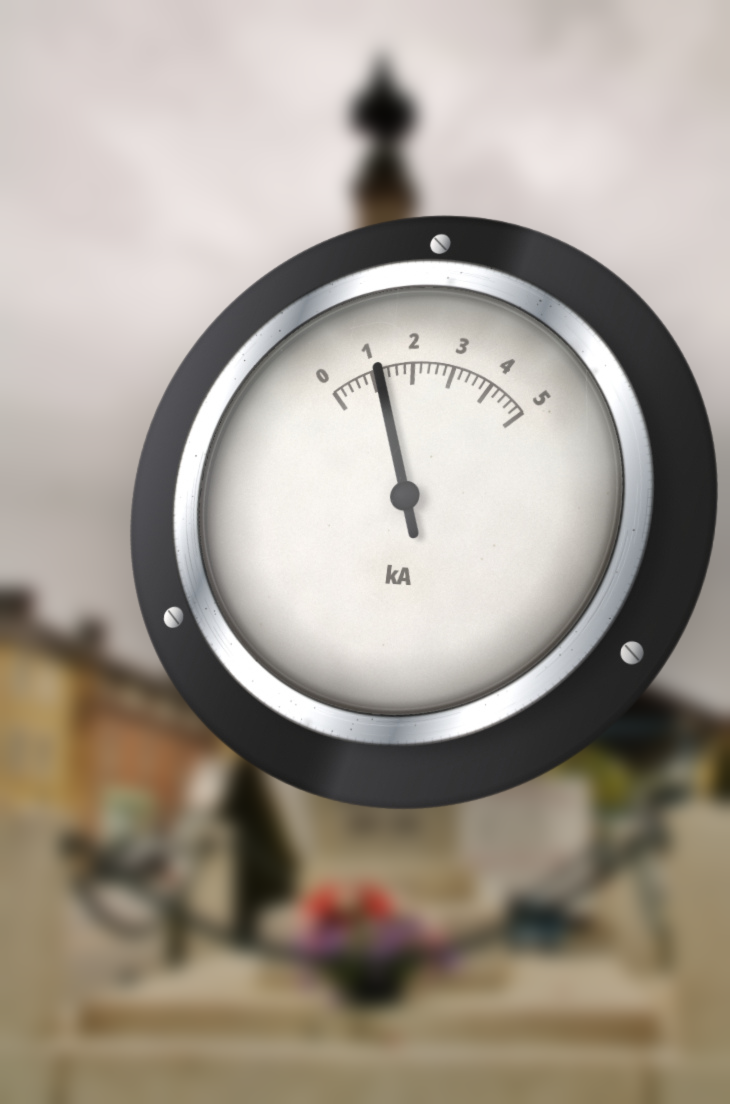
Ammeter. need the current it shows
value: 1.2 kA
